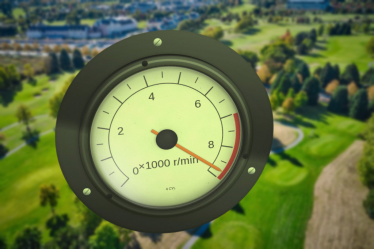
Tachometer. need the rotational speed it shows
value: 8750 rpm
